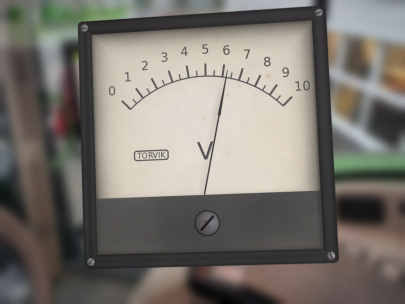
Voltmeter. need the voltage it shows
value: 6.25 V
